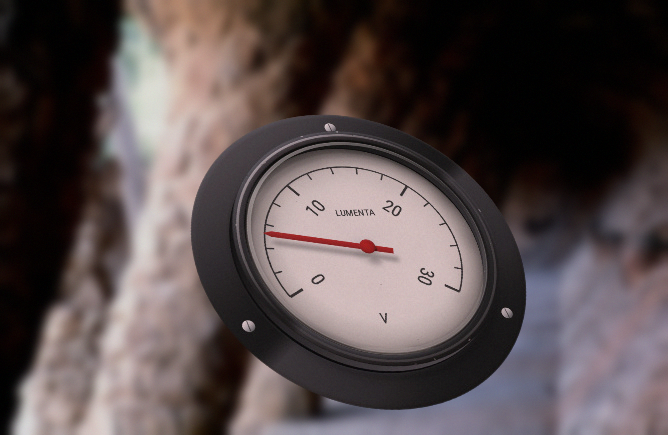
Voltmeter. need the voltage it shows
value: 5 V
